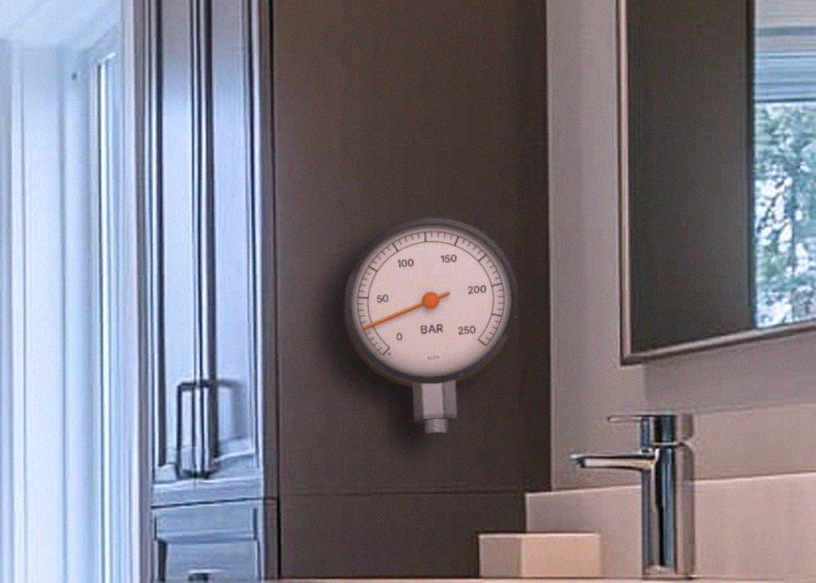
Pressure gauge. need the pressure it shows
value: 25 bar
